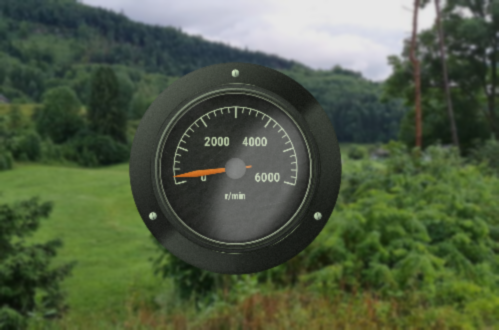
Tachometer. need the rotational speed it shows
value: 200 rpm
